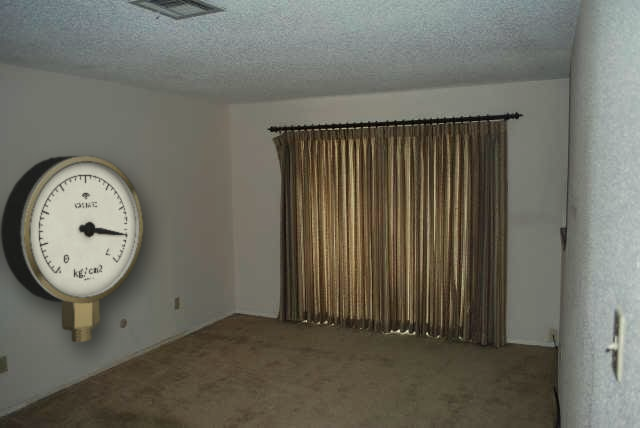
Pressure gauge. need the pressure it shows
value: 3.5 kg/cm²
